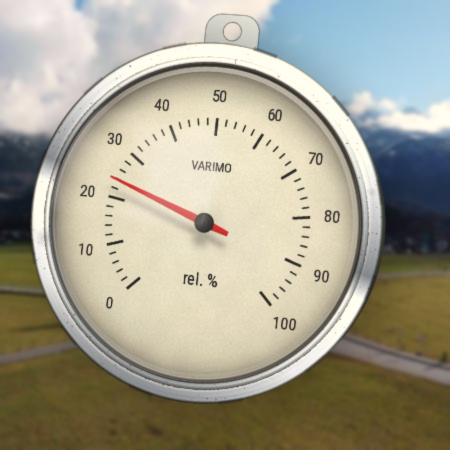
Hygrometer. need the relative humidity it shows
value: 24 %
